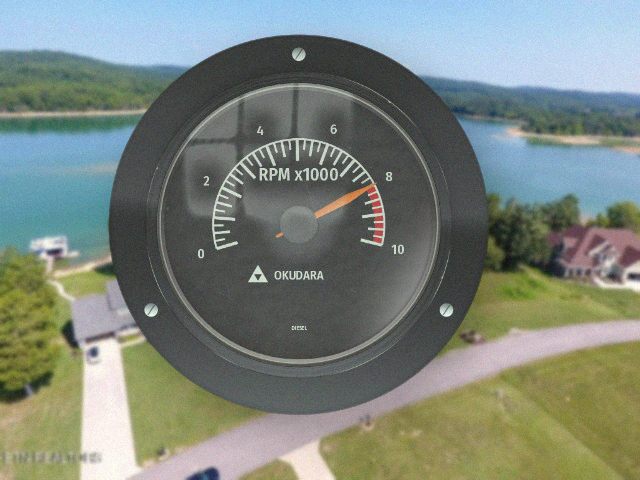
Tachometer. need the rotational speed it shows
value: 8000 rpm
